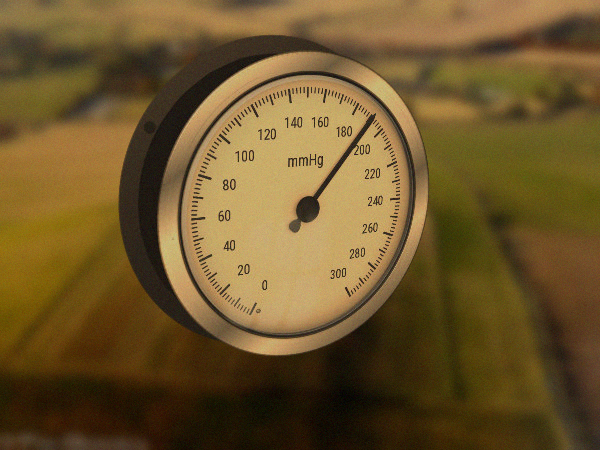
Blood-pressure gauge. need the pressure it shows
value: 190 mmHg
